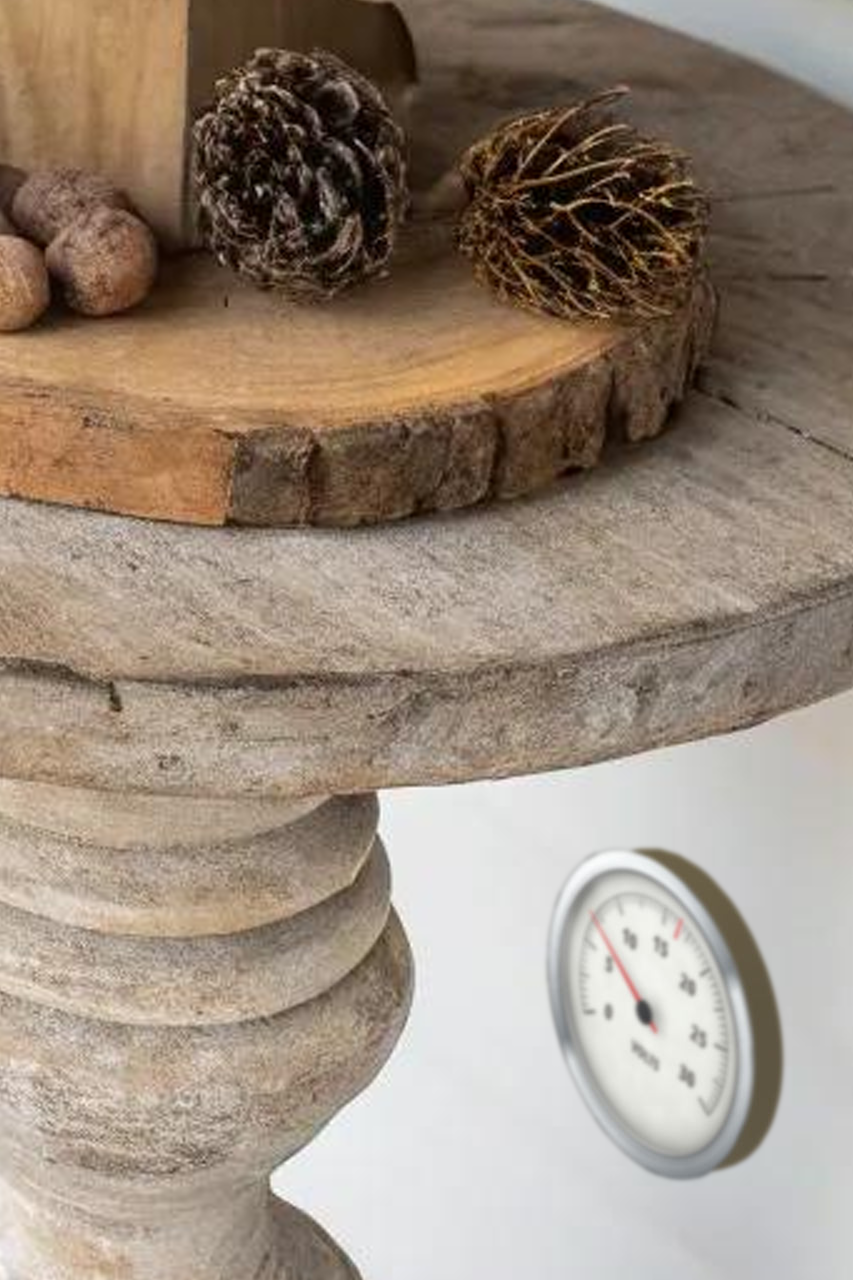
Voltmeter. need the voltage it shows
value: 7.5 V
